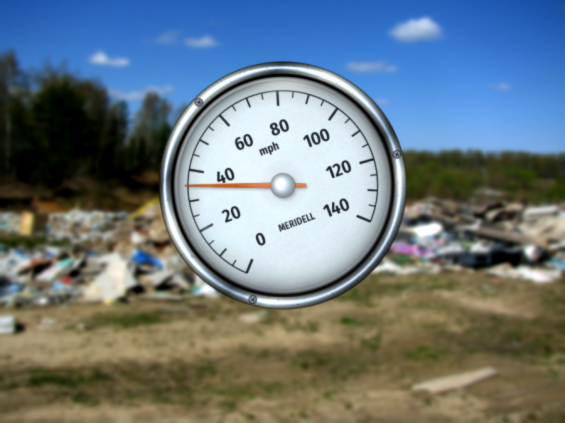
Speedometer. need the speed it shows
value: 35 mph
